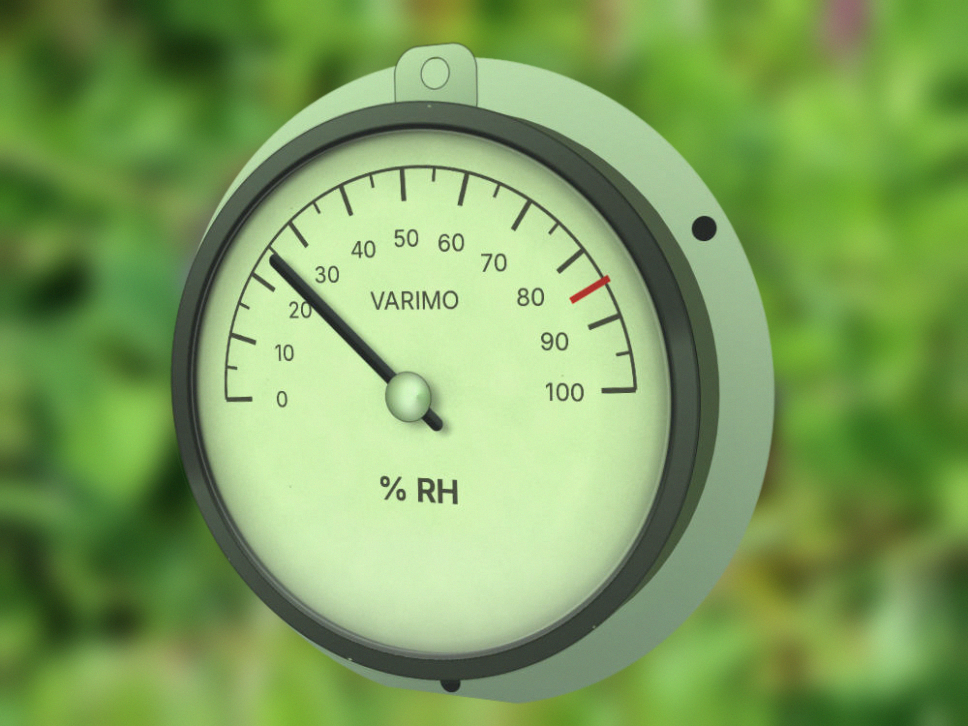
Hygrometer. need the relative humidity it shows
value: 25 %
